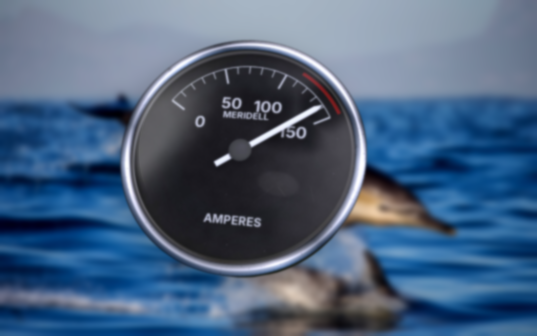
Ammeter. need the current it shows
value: 140 A
